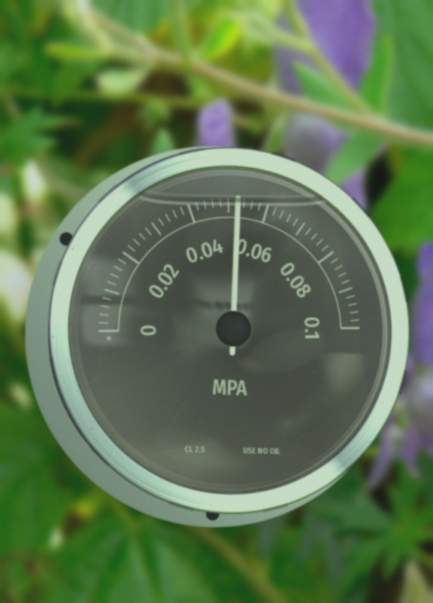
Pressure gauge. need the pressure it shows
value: 0.052 MPa
